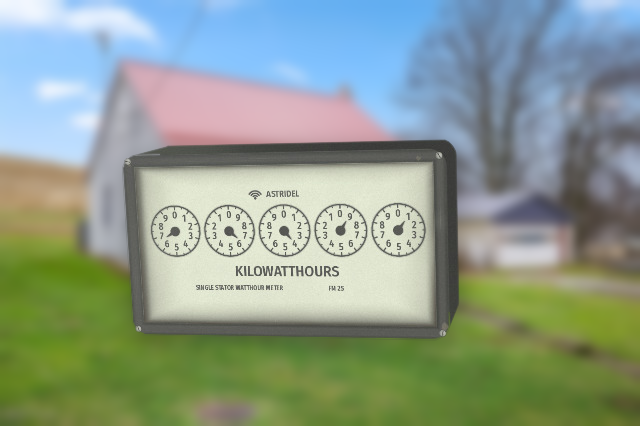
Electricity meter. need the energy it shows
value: 66391 kWh
